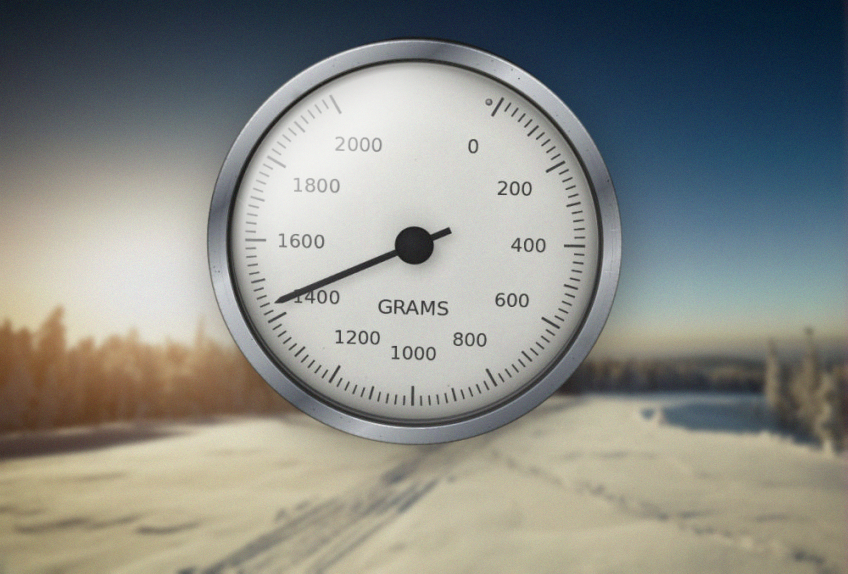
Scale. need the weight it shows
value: 1440 g
